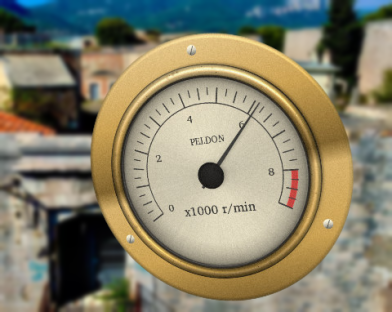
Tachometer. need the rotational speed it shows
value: 6125 rpm
